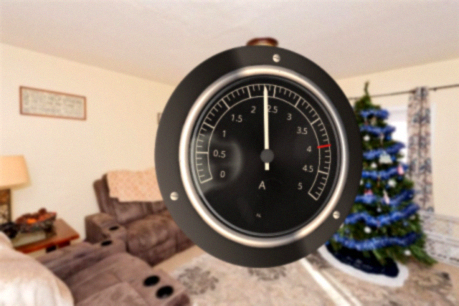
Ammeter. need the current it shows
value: 2.3 A
